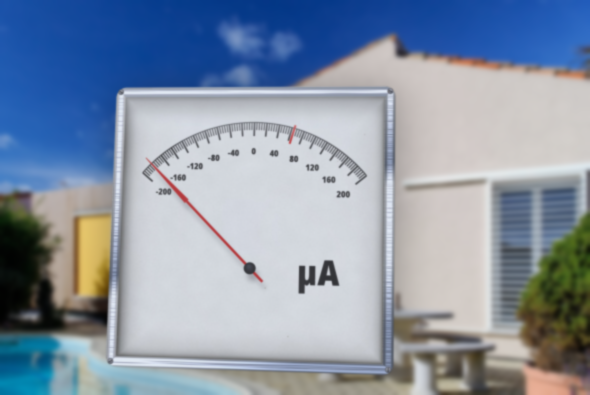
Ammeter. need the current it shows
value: -180 µA
